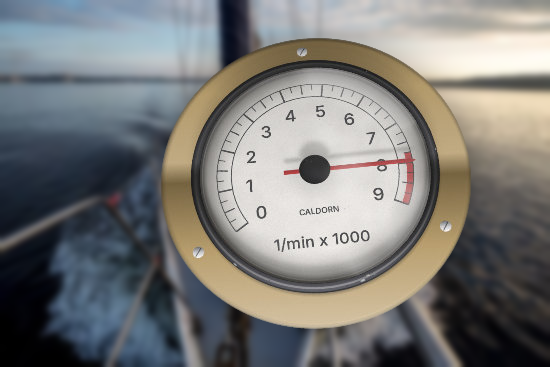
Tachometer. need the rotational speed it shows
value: 8000 rpm
